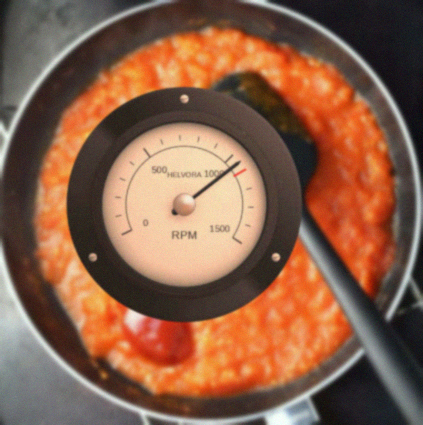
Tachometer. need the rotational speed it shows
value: 1050 rpm
